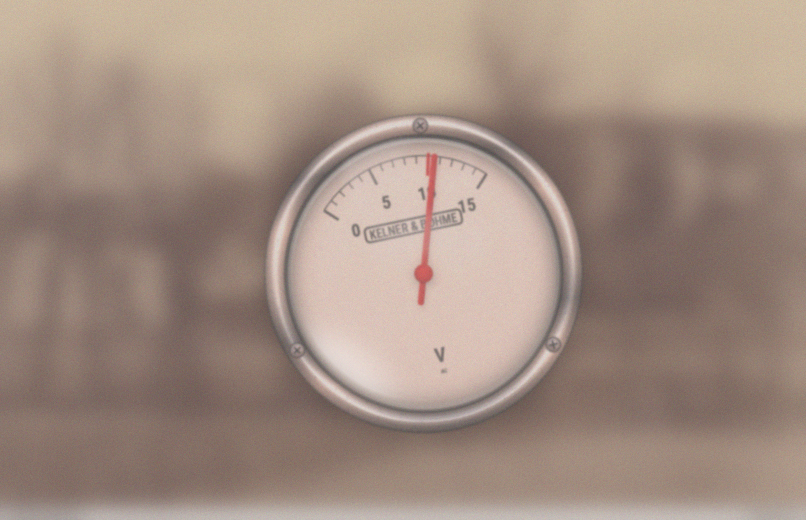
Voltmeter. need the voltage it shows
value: 10.5 V
